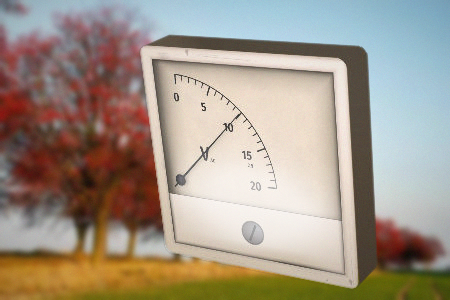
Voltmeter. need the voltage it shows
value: 10 V
